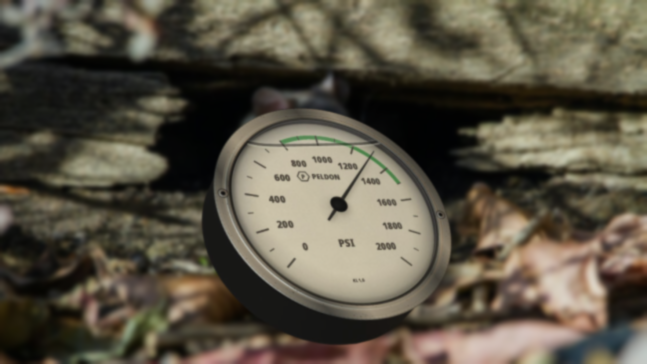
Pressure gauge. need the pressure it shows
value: 1300 psi
